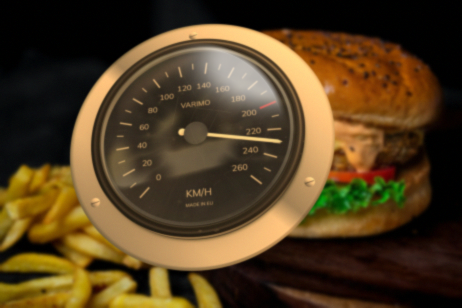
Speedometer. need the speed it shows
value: 230 km/h
